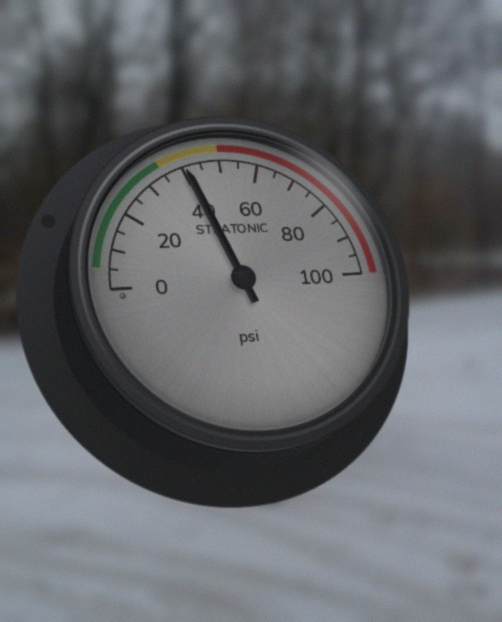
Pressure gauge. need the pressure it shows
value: 40 psi
